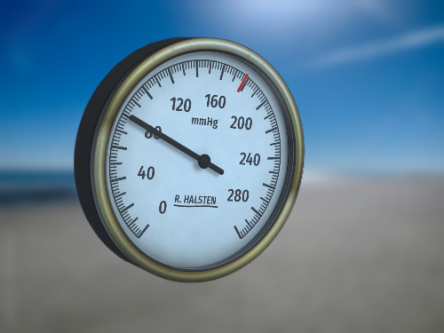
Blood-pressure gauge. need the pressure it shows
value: 80 mmHg
